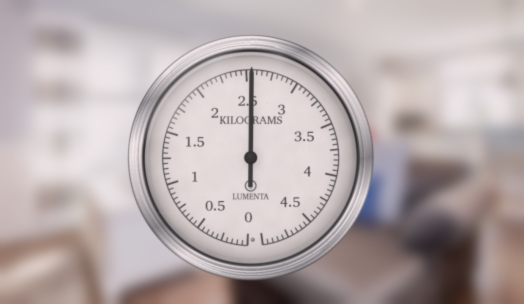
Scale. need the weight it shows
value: 2.55 kg
